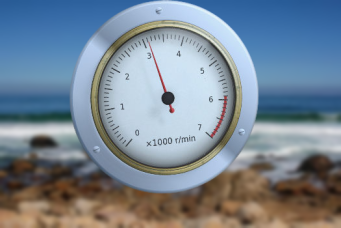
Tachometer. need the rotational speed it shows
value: 3100 rpm
